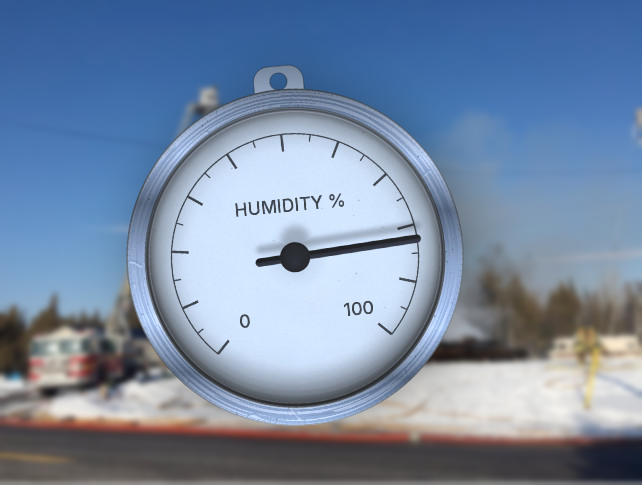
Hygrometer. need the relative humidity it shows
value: 82.5 %
